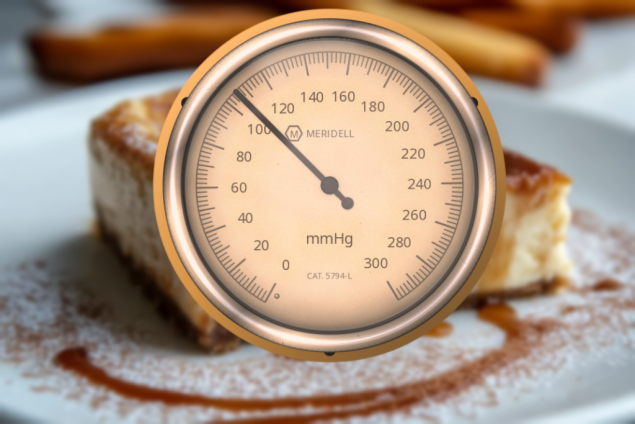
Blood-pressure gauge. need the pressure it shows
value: 106 mmHg
